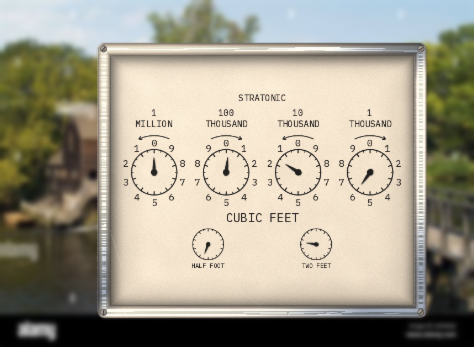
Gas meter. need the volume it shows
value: 1600 ft³
